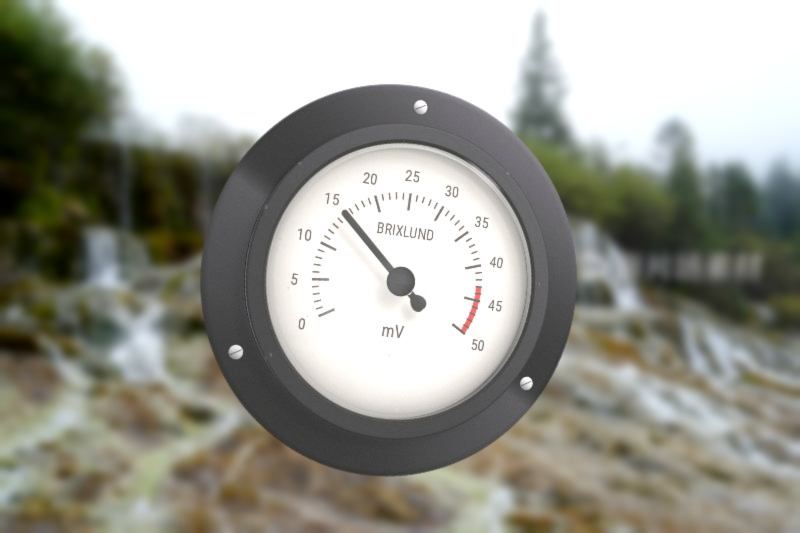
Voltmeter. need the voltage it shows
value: 15 mV
